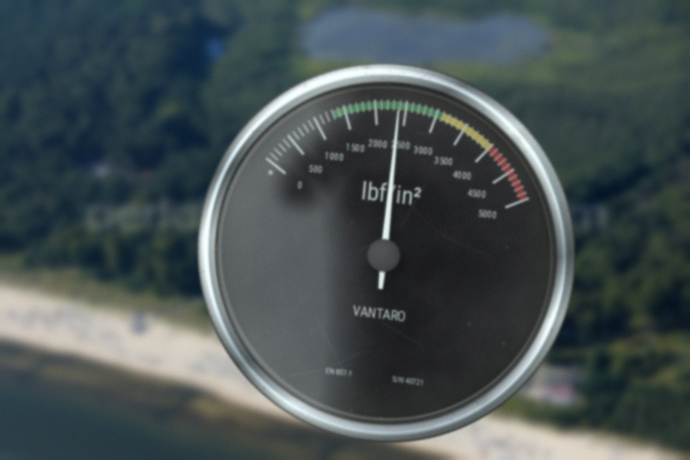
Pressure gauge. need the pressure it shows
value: 2400 psi
